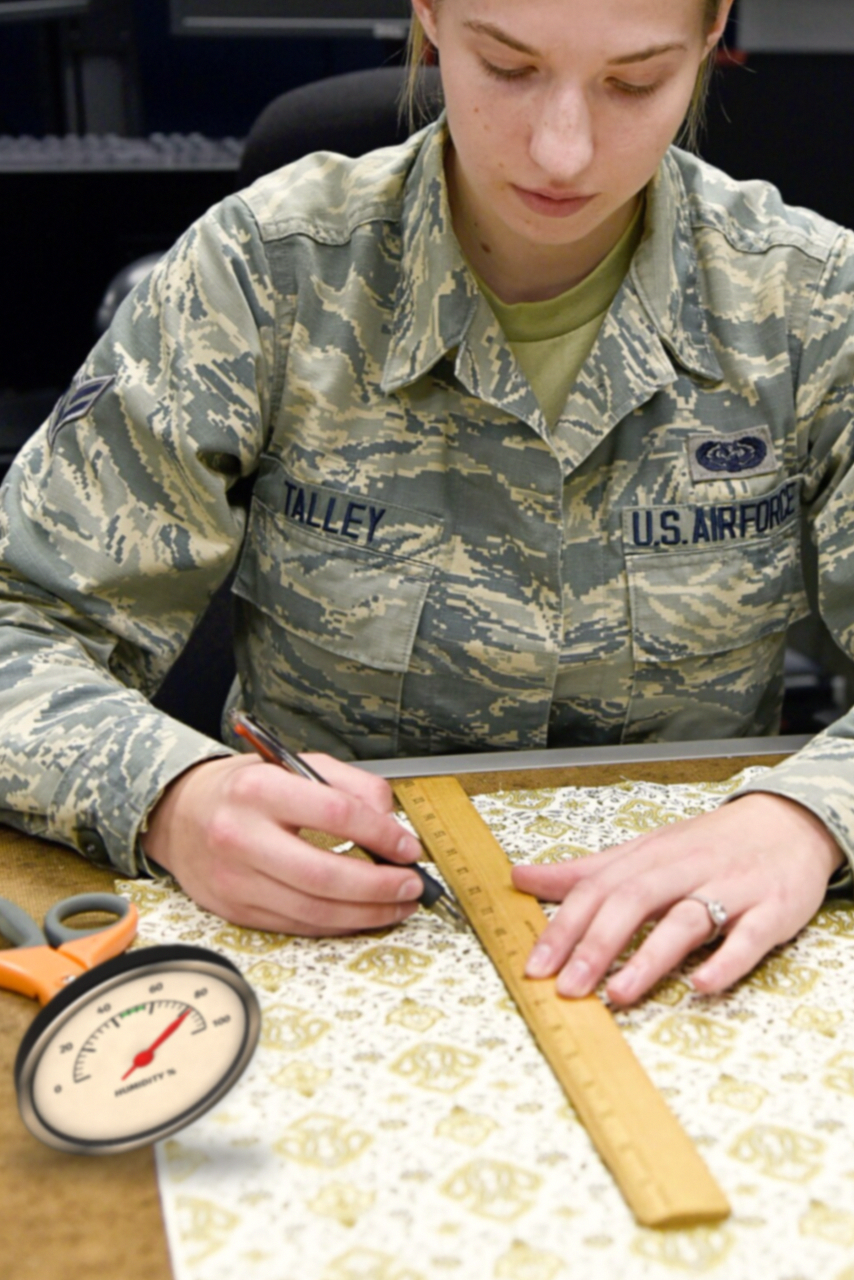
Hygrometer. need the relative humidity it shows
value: 80 %
